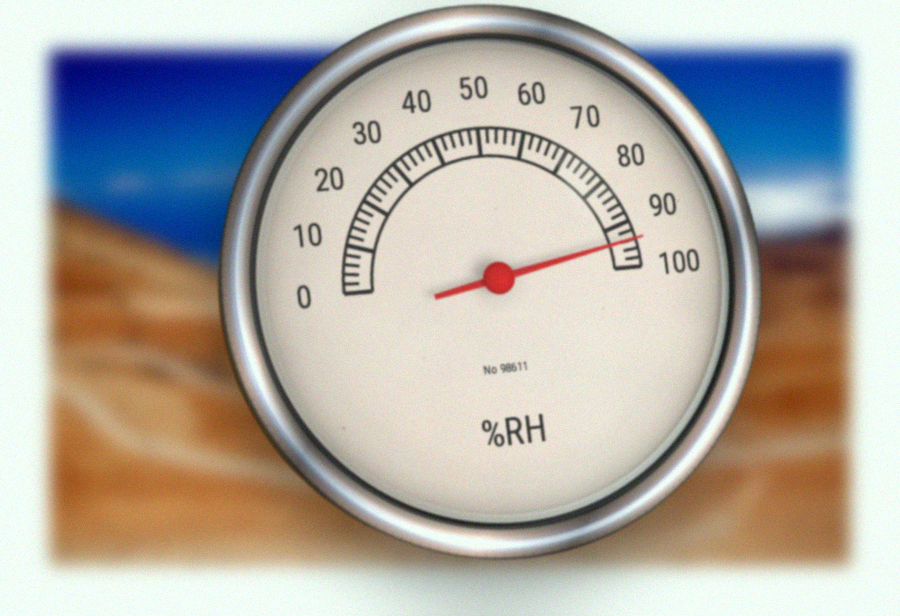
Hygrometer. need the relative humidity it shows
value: 94 %
